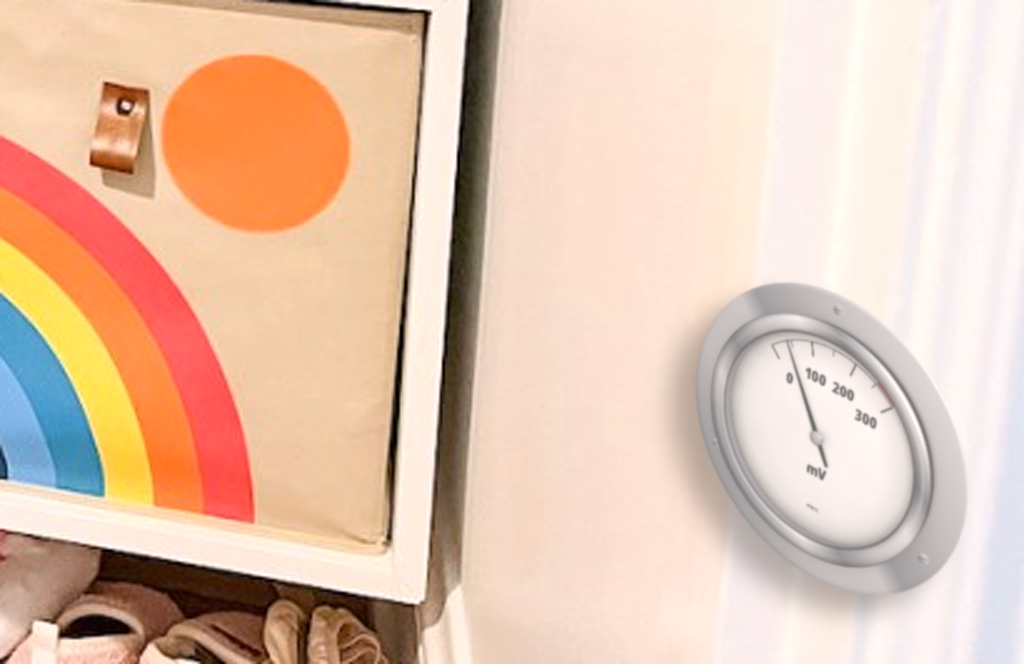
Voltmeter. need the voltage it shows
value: 50 mV
